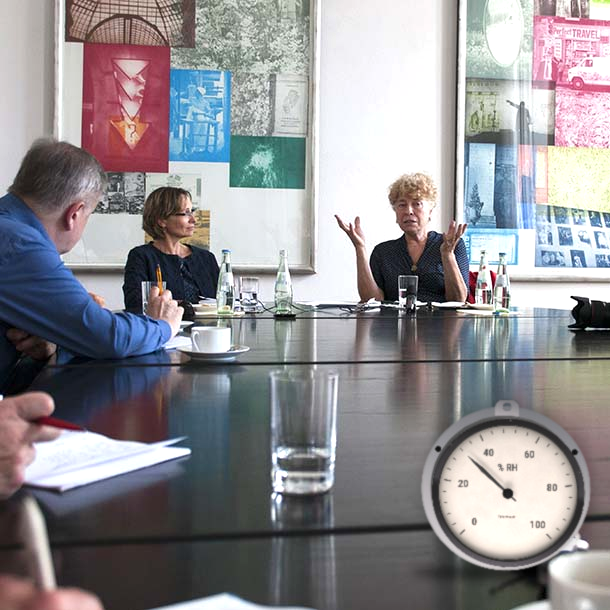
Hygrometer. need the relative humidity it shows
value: 32 %
